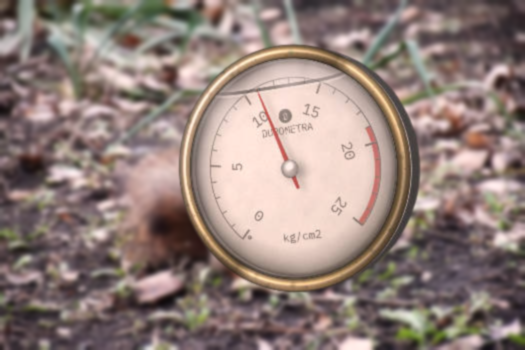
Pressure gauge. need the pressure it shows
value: 11 kg/cm²
